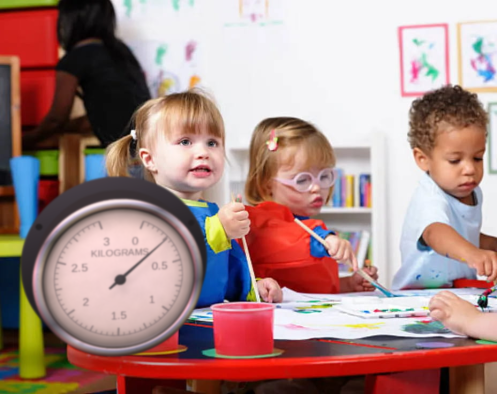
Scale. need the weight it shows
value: 0.25 kg
